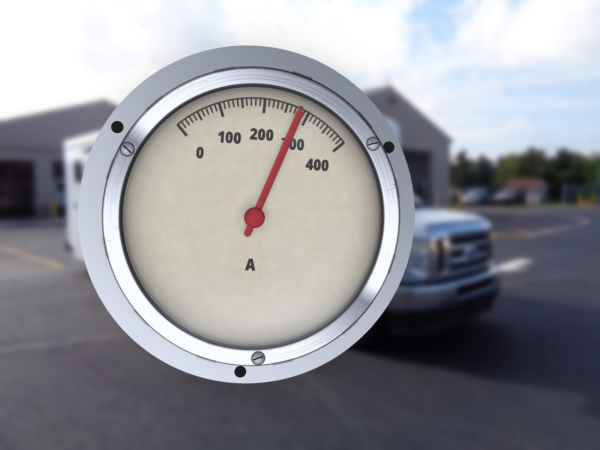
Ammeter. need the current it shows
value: 280 A
